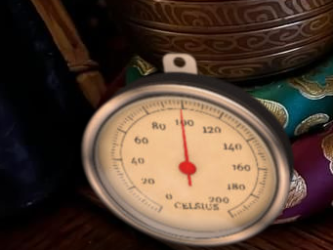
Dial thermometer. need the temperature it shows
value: 100 °C
